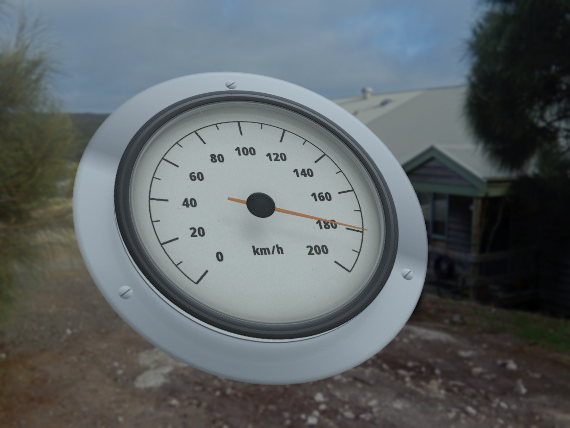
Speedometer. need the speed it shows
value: 180 km/h
